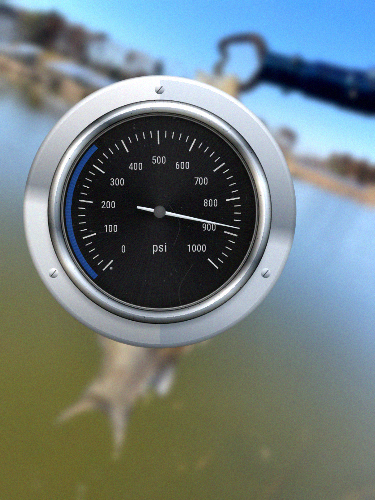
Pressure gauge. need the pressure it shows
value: 880 psi
